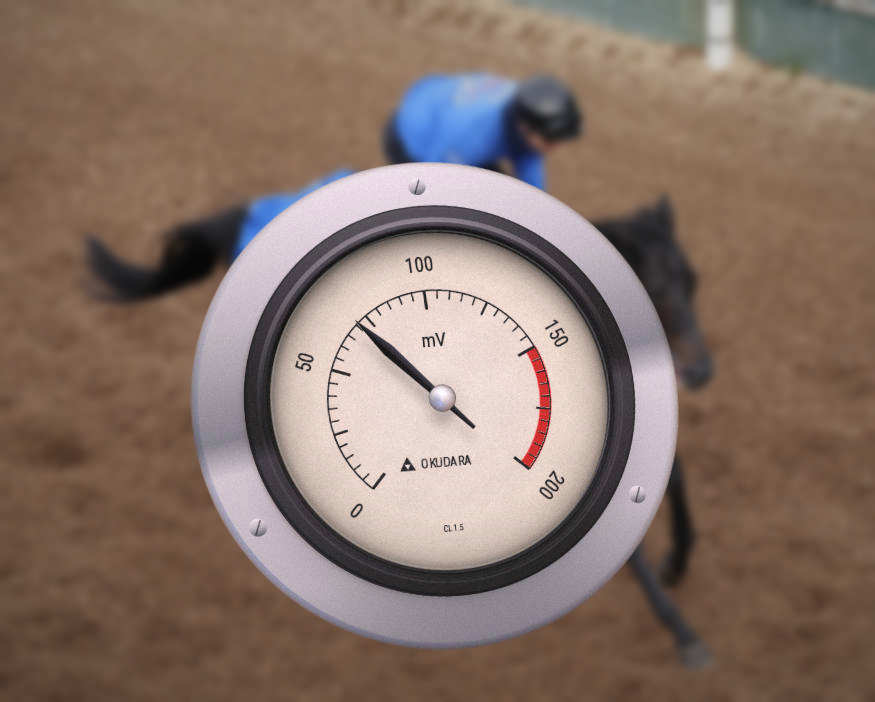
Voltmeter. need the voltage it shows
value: 70 mV
